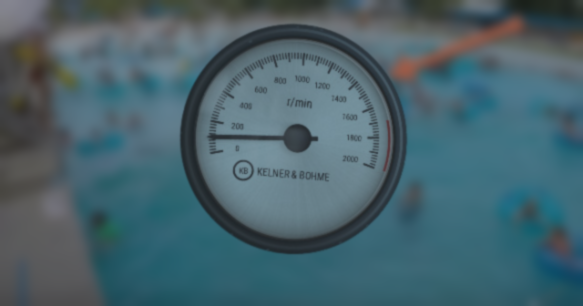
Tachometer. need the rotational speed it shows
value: 100 rpm
